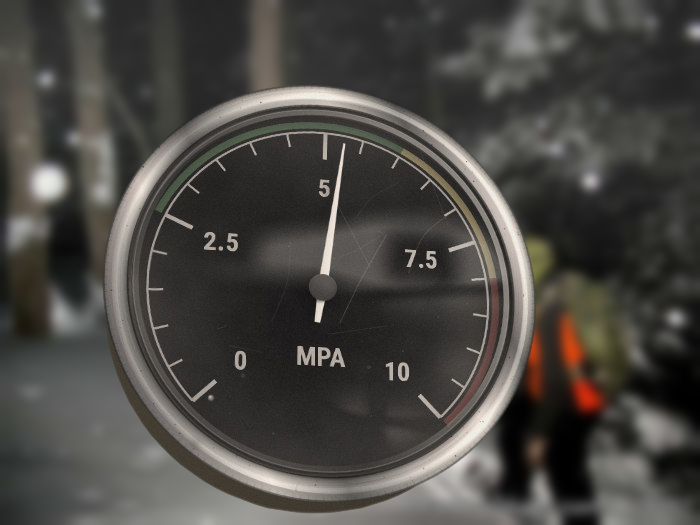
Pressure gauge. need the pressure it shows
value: 5.25 MPa
